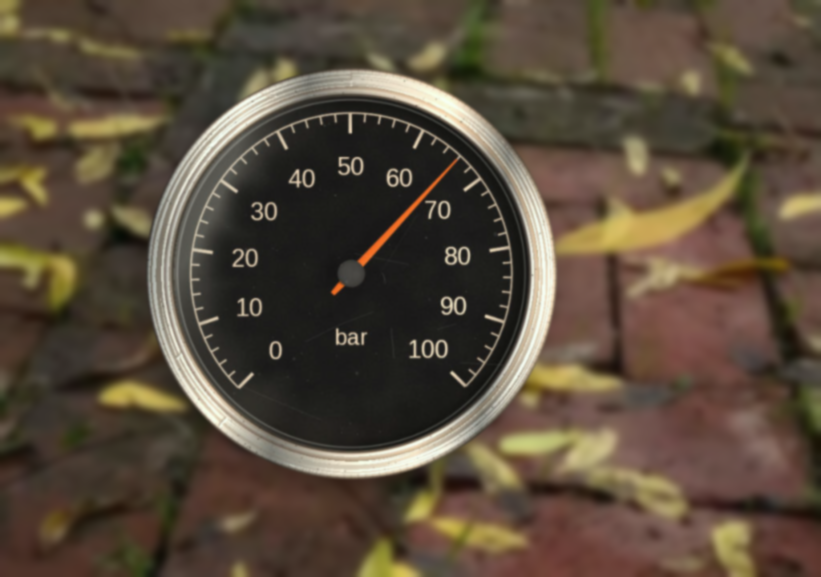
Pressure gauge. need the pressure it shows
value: 66 bar
